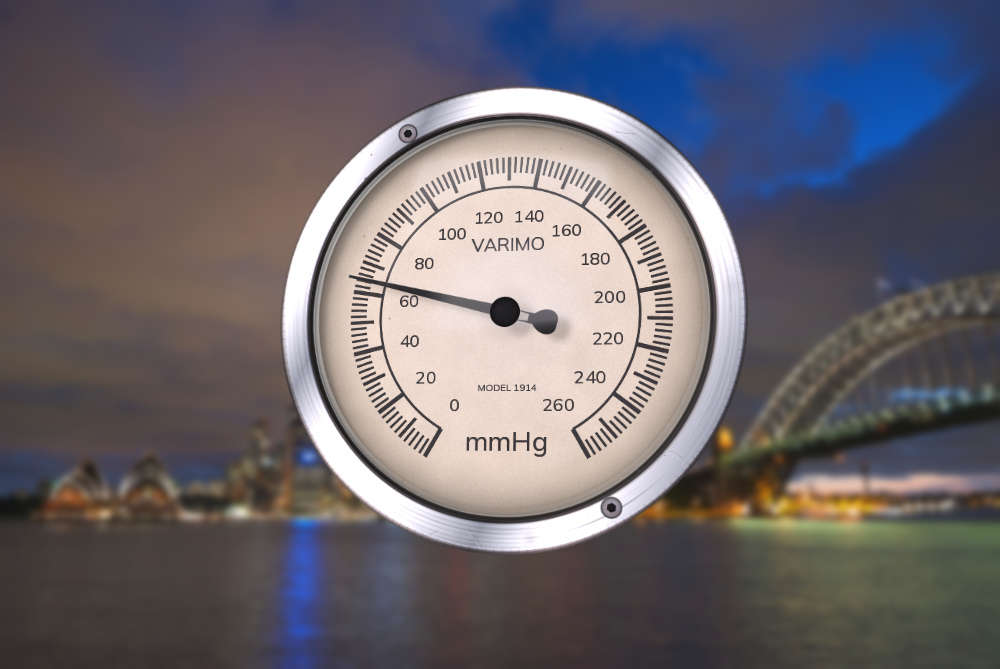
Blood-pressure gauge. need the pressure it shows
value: 64 mmHg
